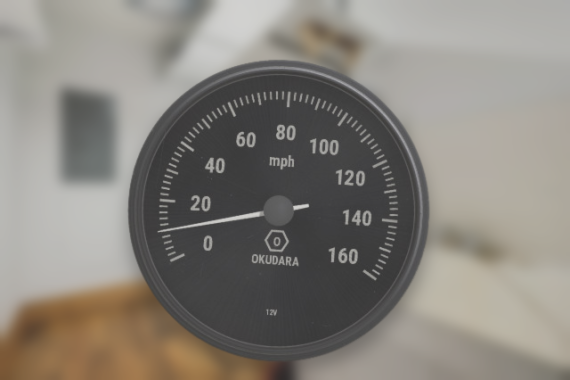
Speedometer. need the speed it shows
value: 10 mph
